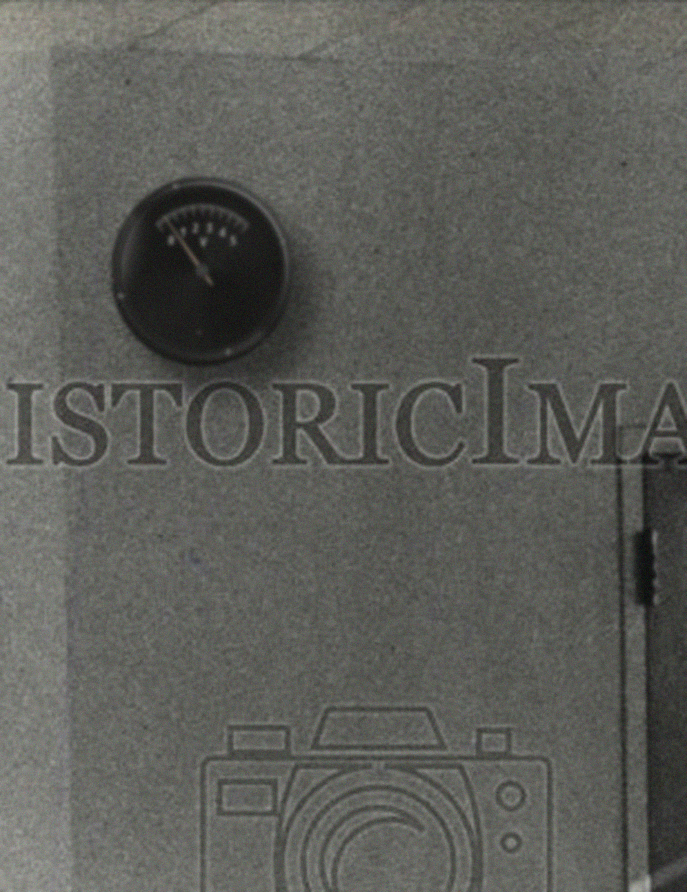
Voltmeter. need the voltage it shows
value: 0.5 V
